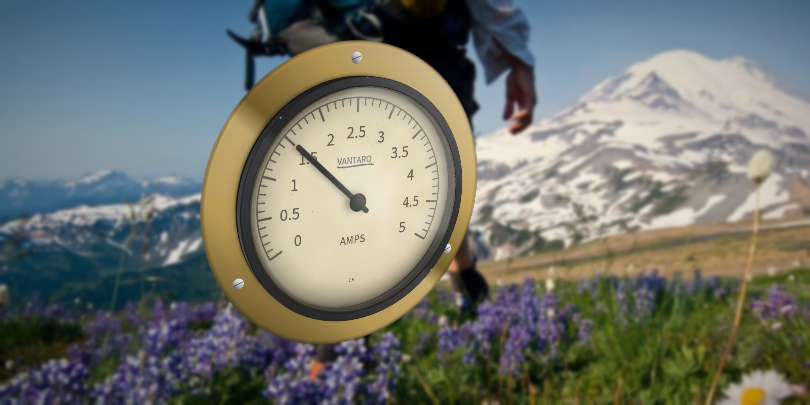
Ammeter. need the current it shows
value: 1.5 A
